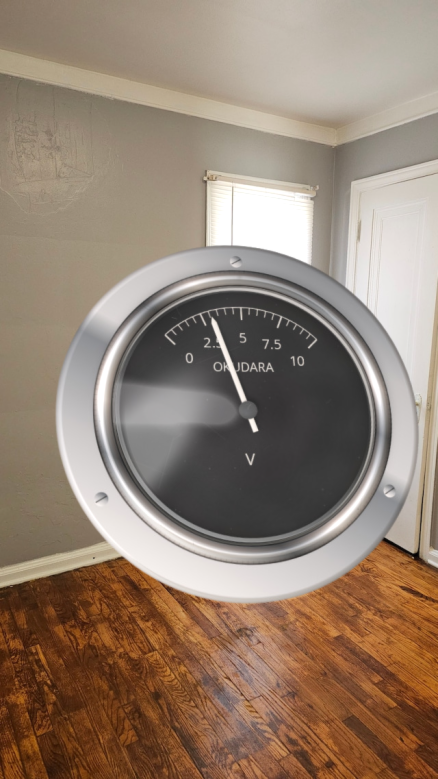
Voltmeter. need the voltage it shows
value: 3 V
